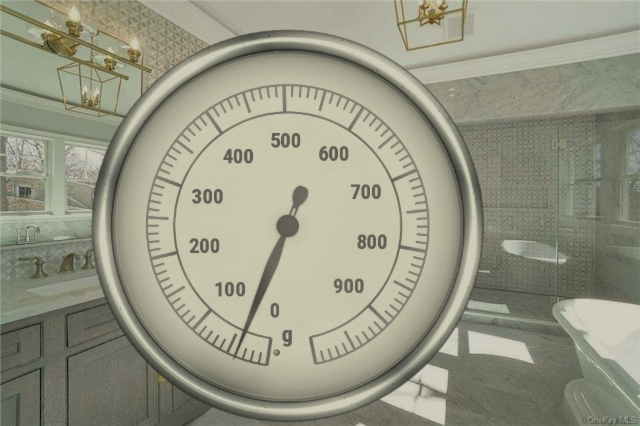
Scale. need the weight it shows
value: 40 g
